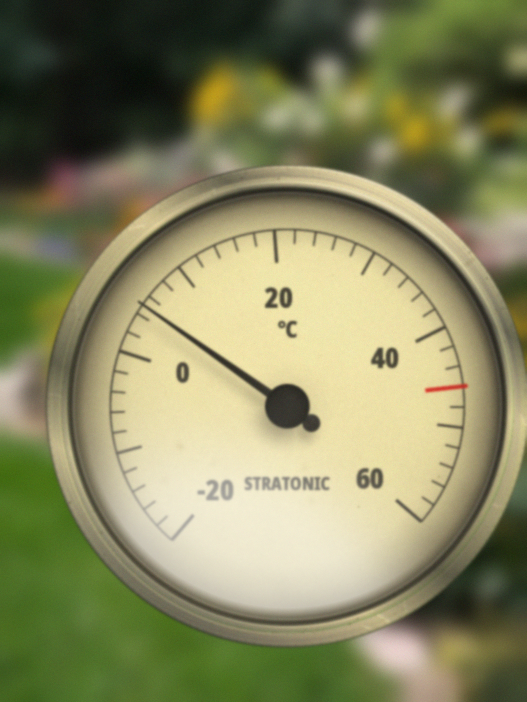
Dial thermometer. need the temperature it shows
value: 5 °C
